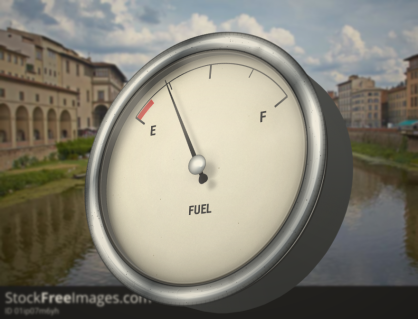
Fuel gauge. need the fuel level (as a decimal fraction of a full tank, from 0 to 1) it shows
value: 0.25
